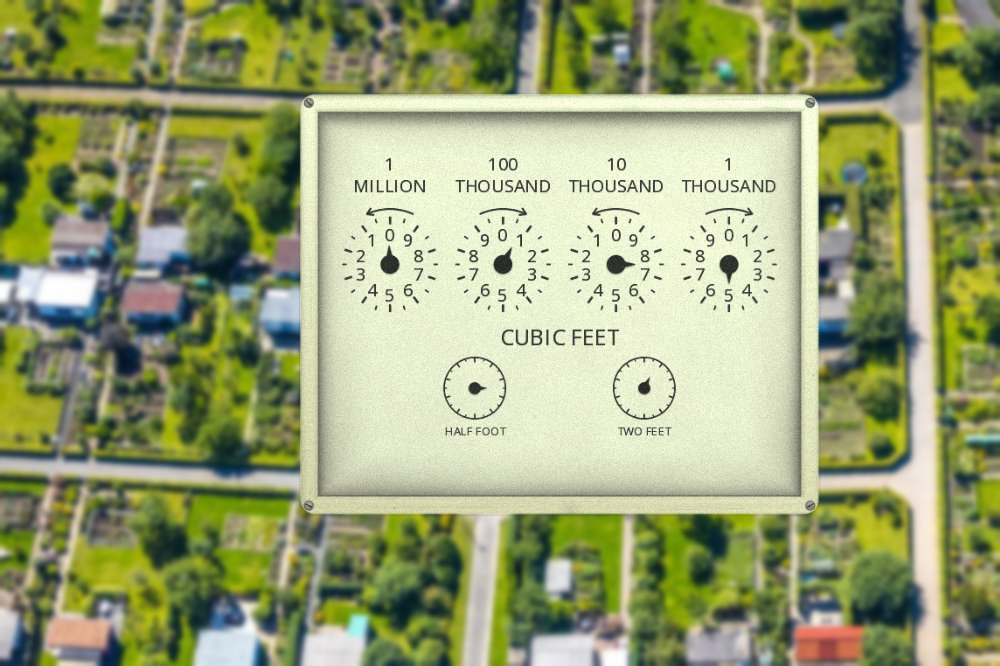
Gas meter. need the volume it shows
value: 7500 ft³
